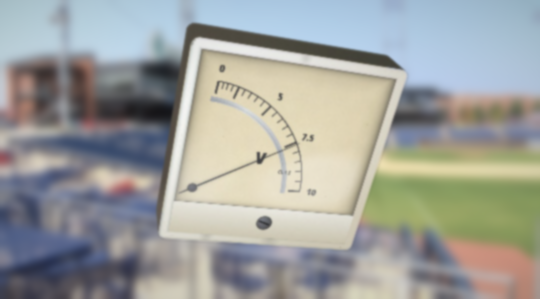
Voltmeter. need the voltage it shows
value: 7.5 V
